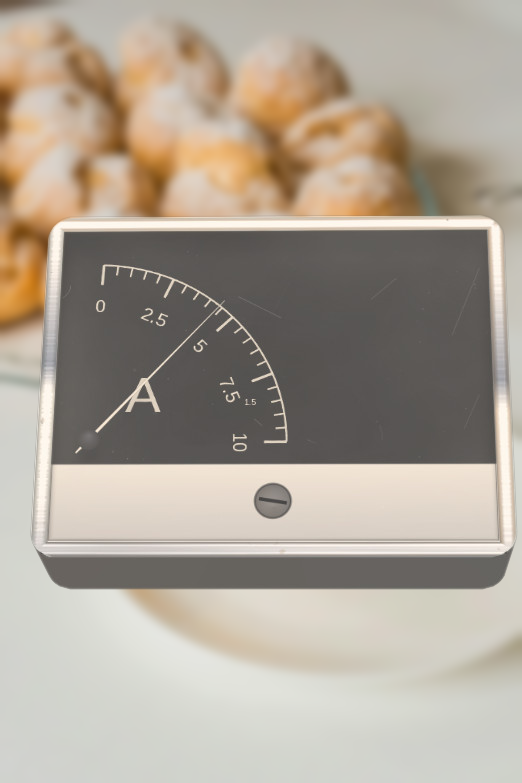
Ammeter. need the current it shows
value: 4.5 A
